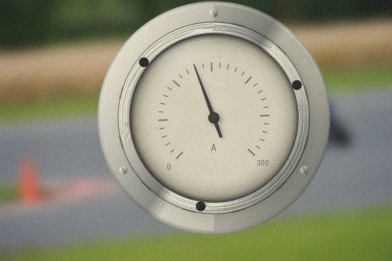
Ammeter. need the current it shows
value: 130 A
